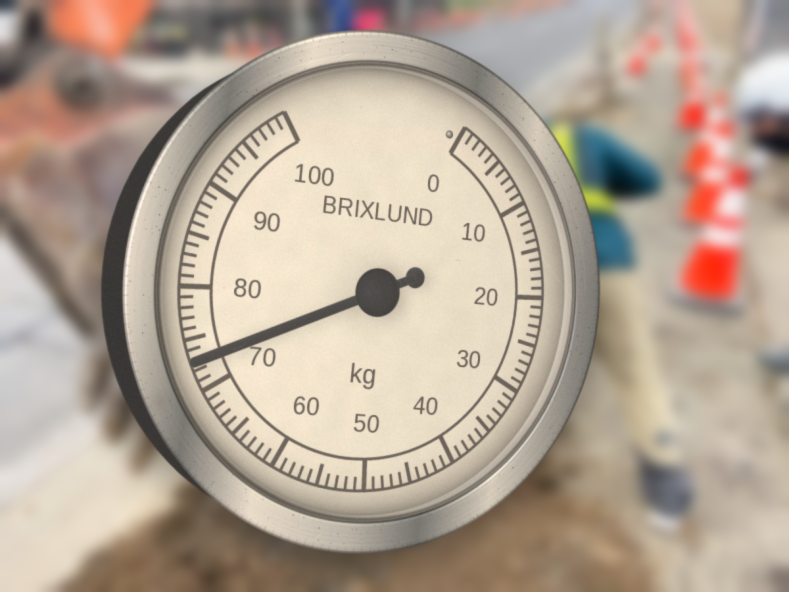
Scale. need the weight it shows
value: 73 kg
